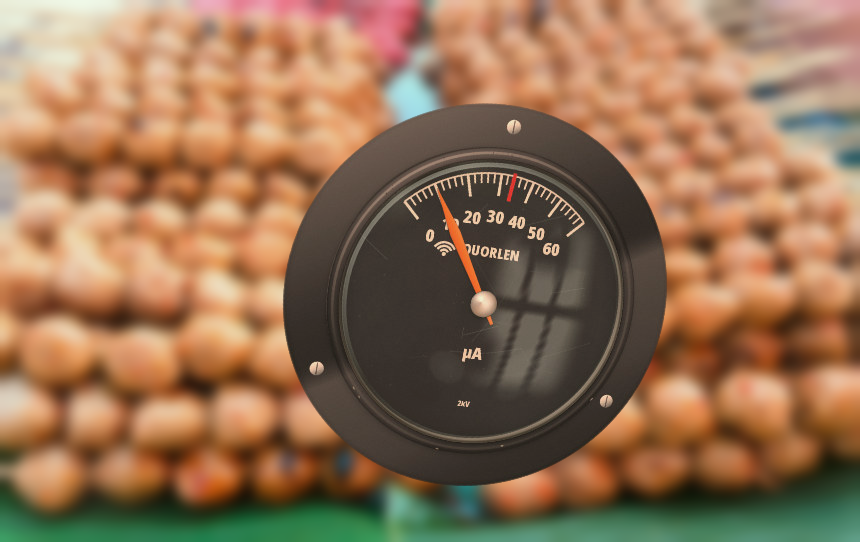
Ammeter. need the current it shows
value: 10 µA
